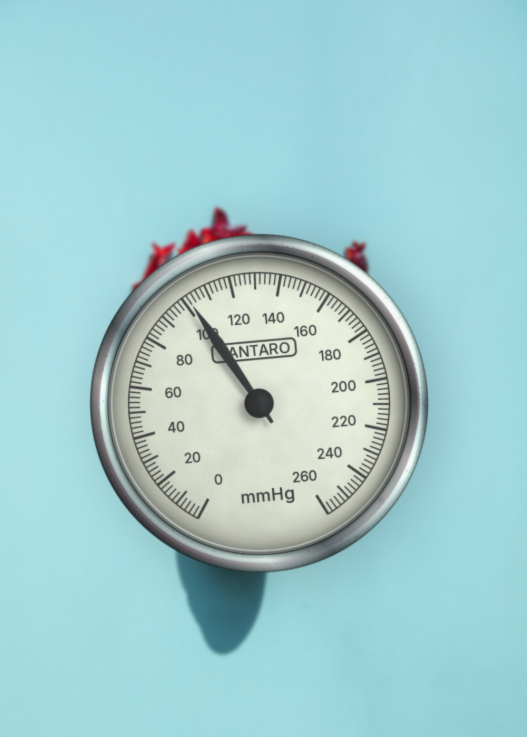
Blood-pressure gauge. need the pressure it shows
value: 102 mmHg
